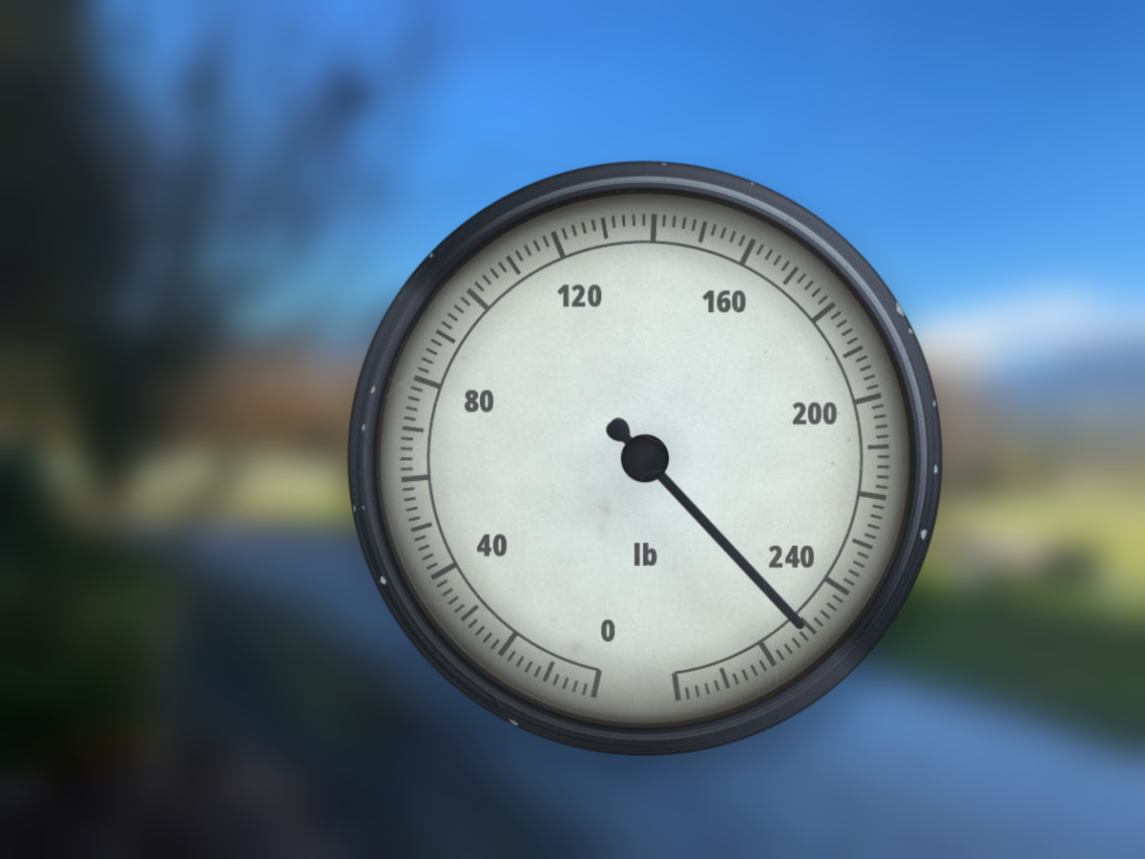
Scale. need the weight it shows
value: 251 lb
